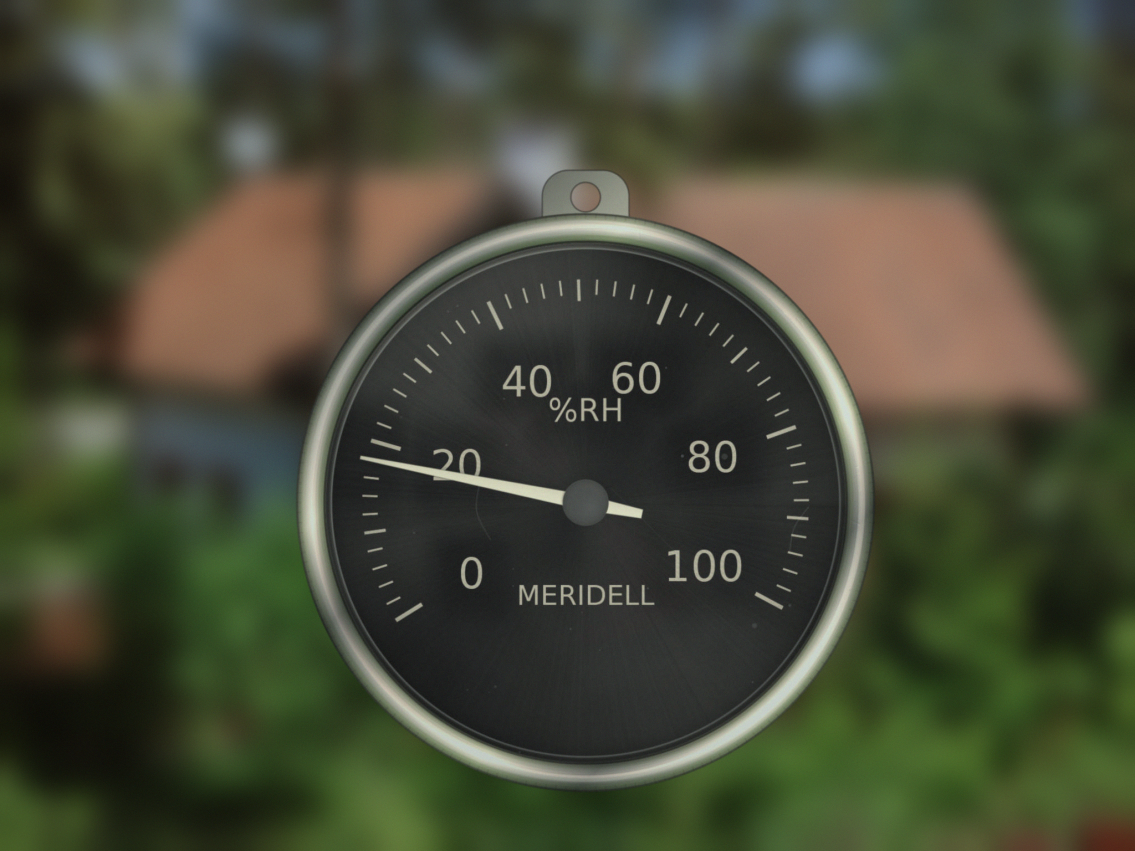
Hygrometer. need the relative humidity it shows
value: 18 %
